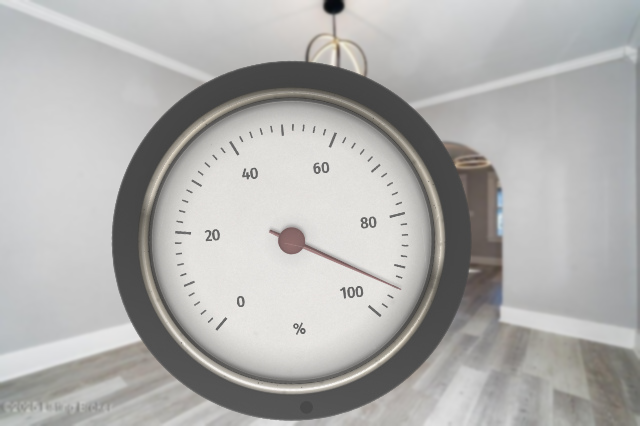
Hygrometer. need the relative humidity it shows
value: 94 %
